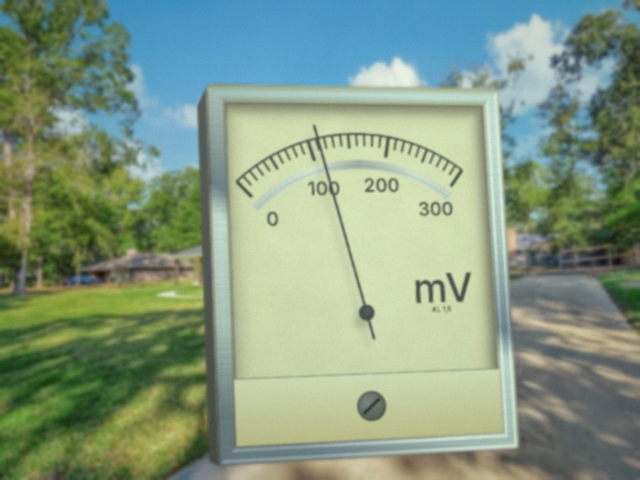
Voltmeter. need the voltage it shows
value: 110 mV
